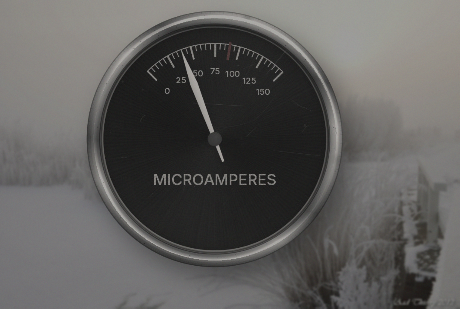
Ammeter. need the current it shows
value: 40 µA
